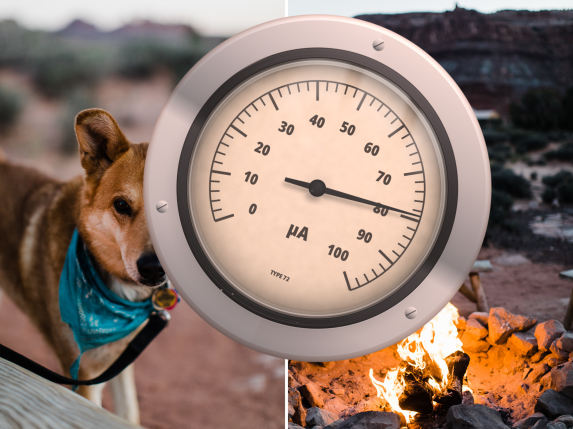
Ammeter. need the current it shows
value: 79 µA
